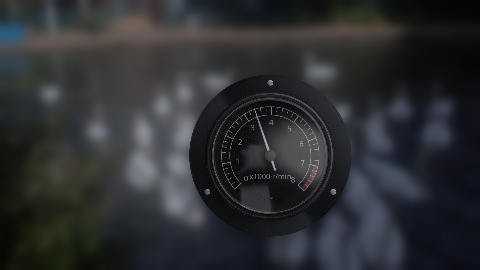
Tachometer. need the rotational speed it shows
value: 3400 rpm
